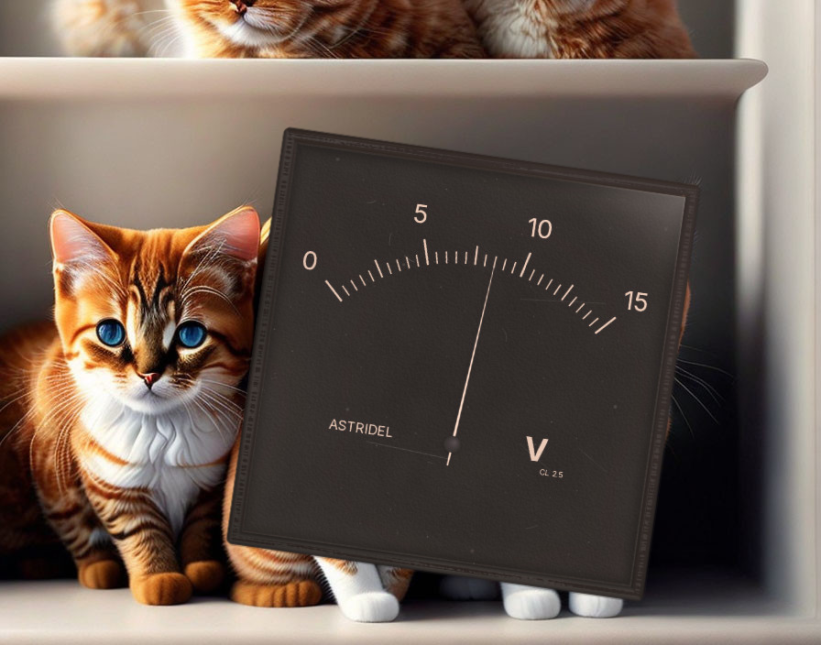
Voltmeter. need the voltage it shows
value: 8.5 V
